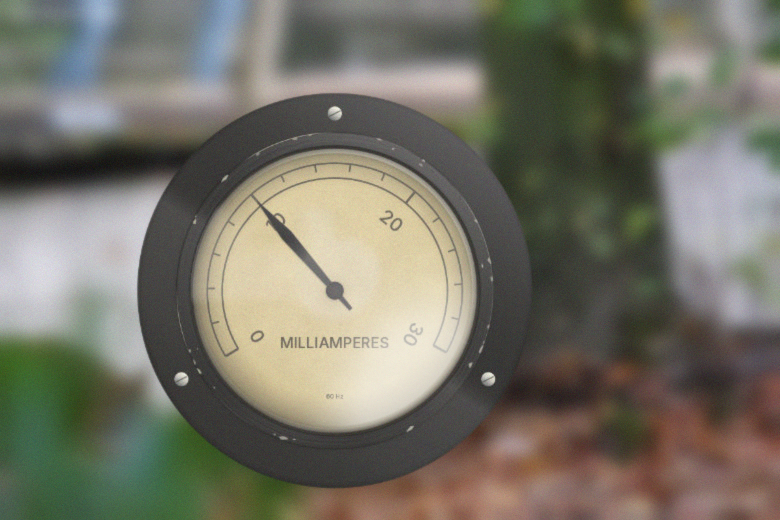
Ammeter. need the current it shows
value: 10 mA
